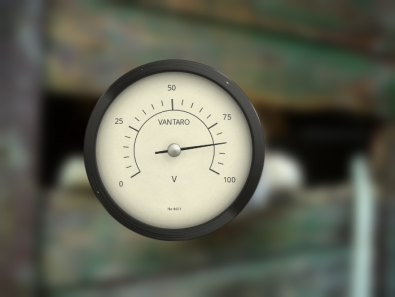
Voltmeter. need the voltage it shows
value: 85 V
